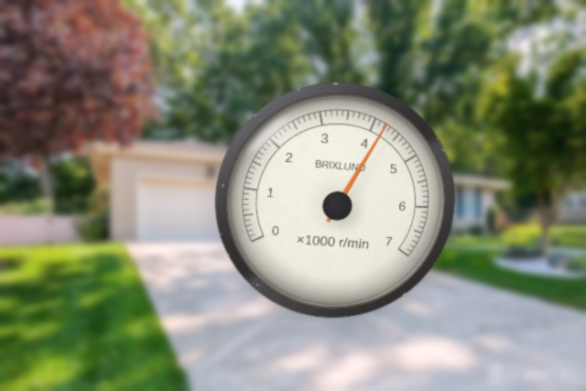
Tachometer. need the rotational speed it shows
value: 4200 rpm
